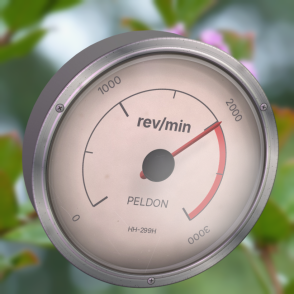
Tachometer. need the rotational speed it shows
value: 2000 rpm
